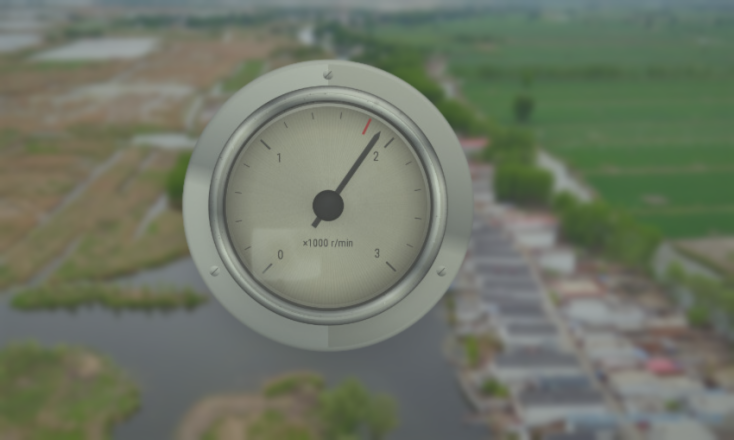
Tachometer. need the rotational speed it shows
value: 1900 rpm
